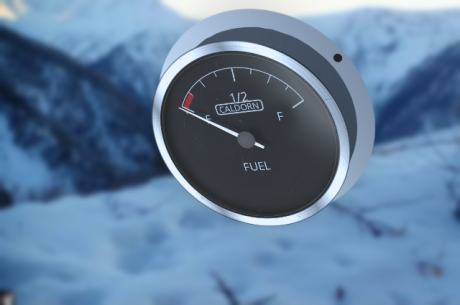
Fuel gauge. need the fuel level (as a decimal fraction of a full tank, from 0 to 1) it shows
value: 0
